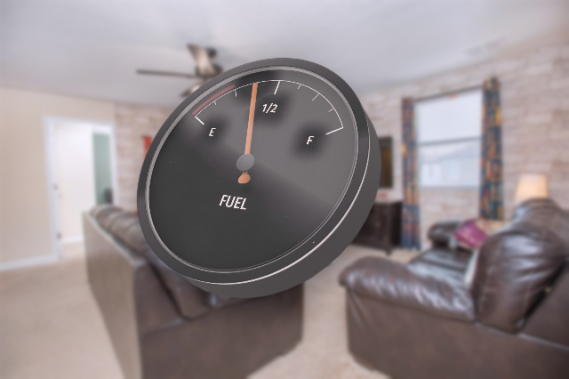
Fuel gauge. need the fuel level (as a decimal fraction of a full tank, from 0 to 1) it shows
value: 0.375
